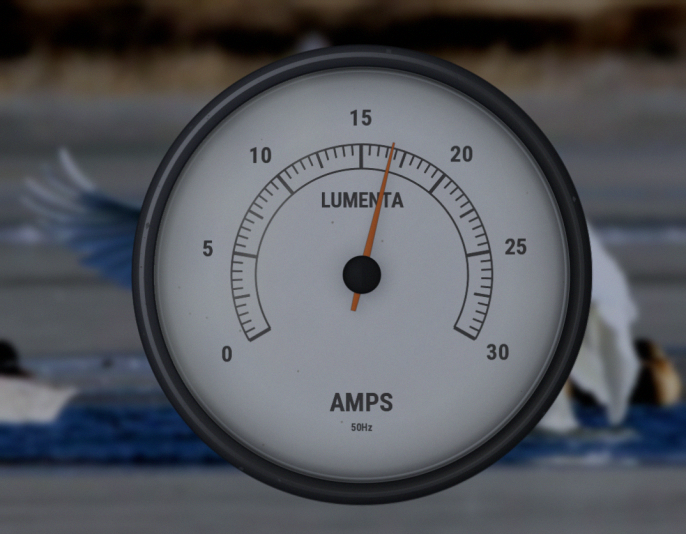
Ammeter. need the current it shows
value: 16.75 A
